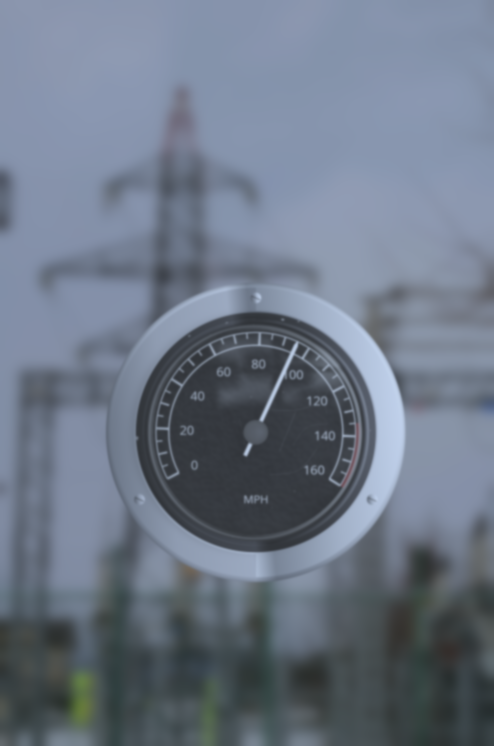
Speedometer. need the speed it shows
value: 95 mph
